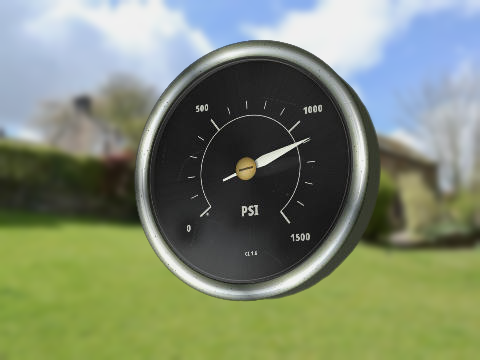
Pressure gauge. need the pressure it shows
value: 1100 psi
